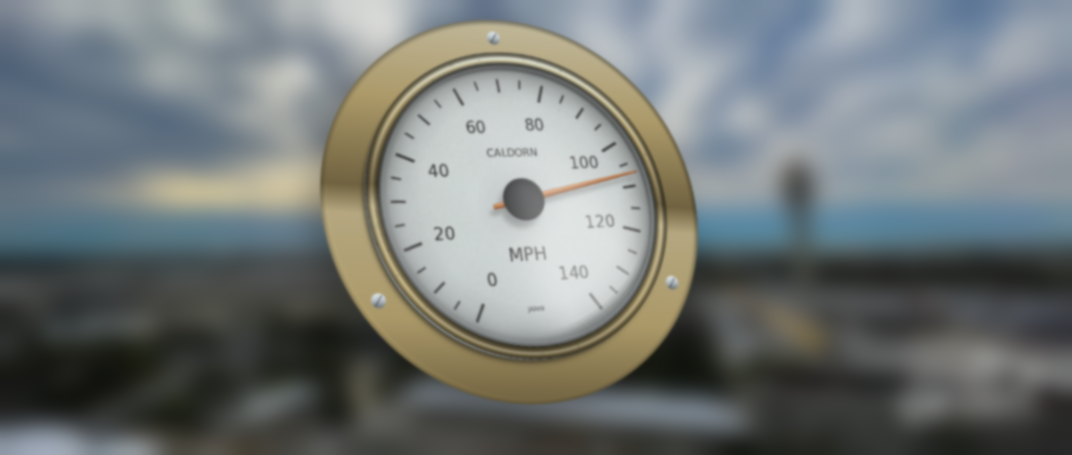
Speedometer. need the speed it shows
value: 107.5 mph
